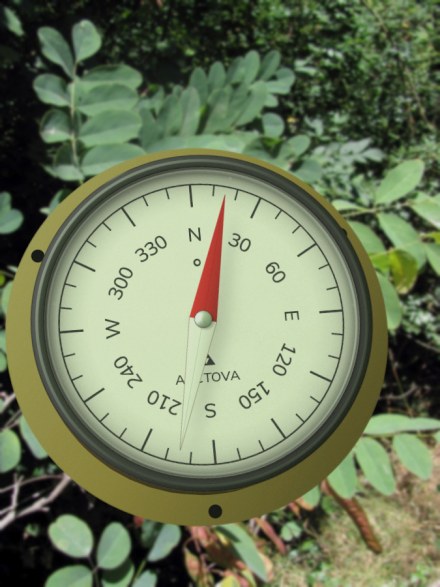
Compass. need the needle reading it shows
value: 15 °
